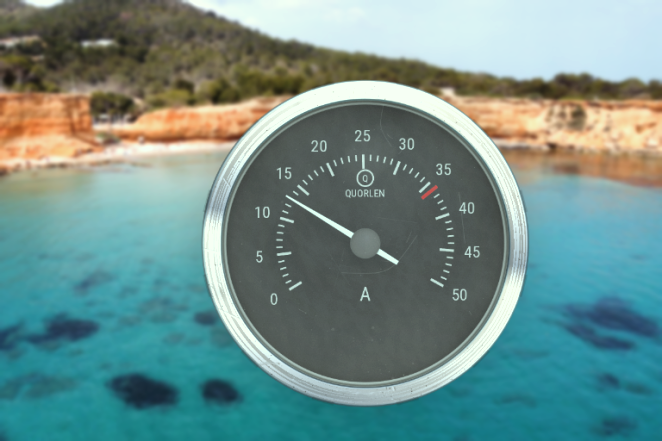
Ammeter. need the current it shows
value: 13 A
